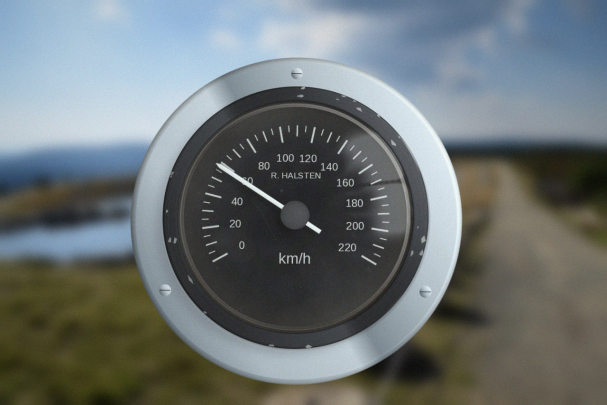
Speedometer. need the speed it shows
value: 57.5 km/h
